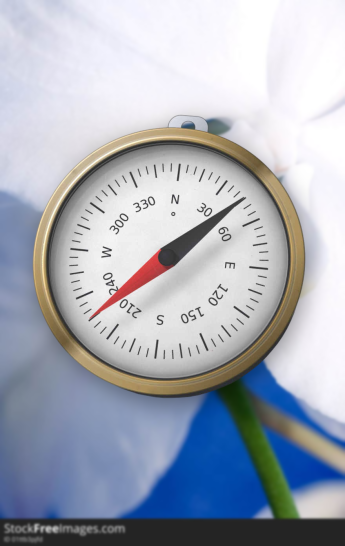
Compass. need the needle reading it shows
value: 225 °
